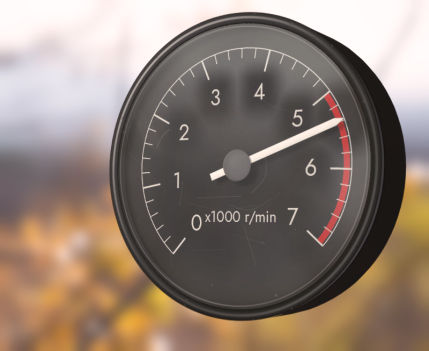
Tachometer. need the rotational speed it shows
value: 5400 rpm
